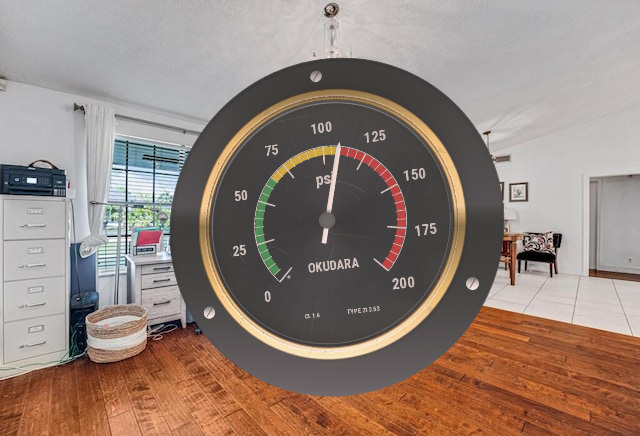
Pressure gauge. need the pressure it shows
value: 110 psi
